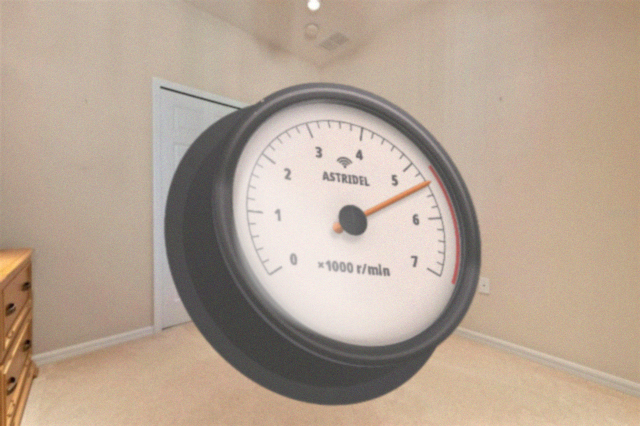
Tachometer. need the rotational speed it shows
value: 5400 rpm
